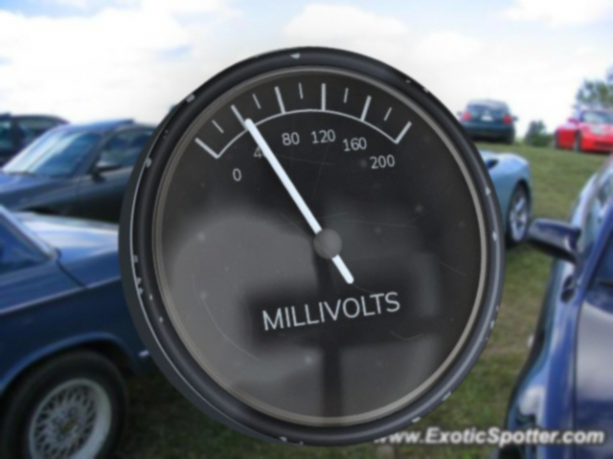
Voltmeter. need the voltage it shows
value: 40 mV
